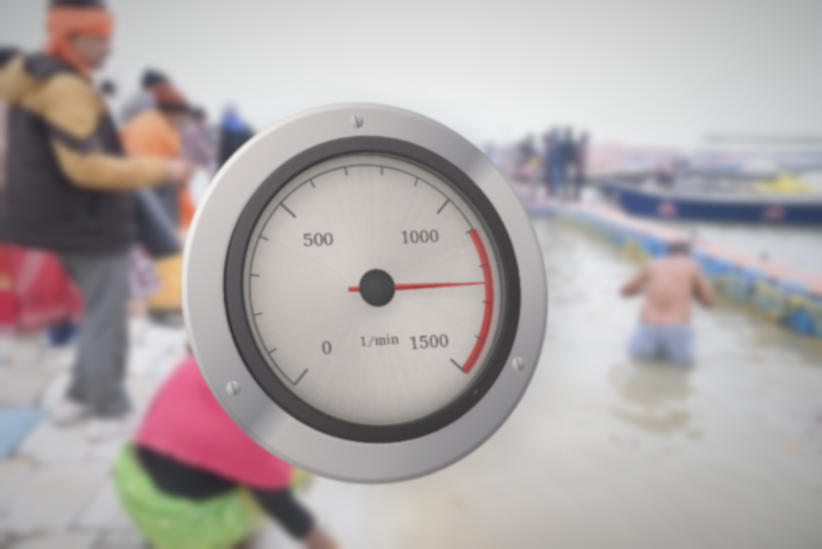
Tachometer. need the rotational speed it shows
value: 1250 rpm
